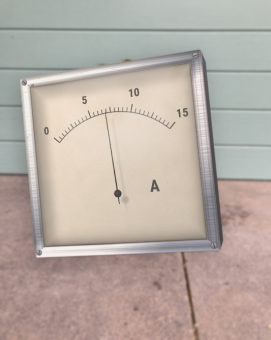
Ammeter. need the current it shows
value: 7 A
